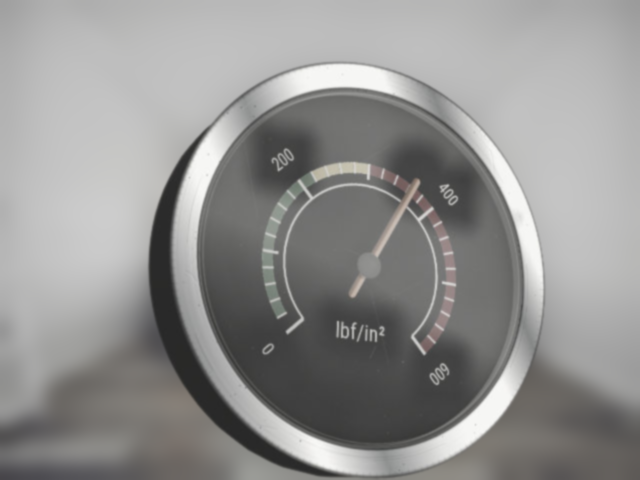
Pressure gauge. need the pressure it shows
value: 360 psi
